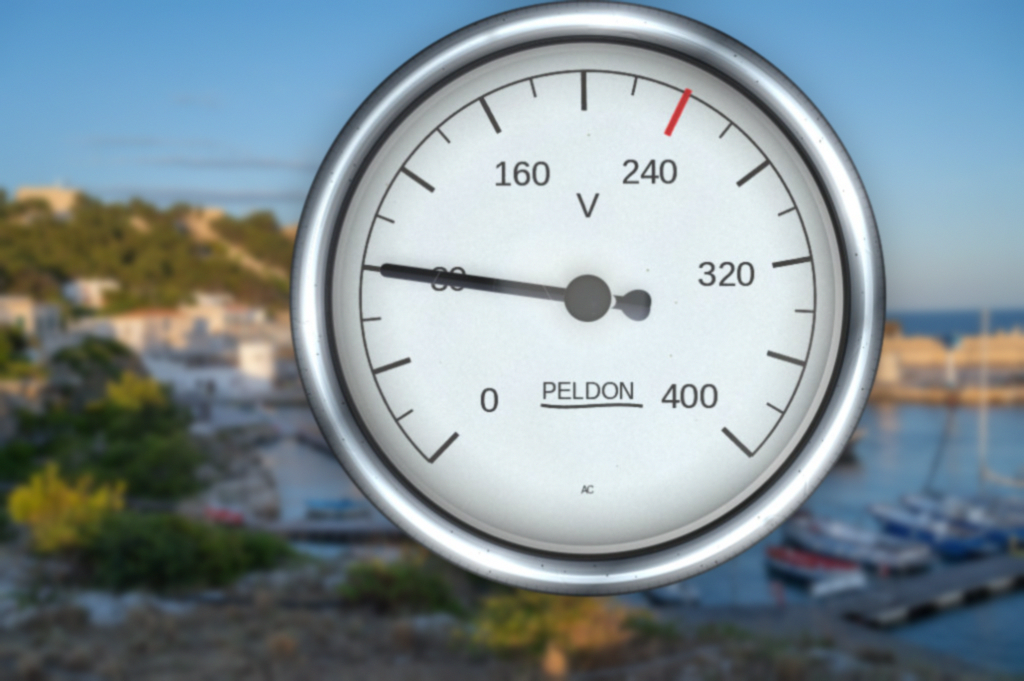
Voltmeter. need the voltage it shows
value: 80 V
